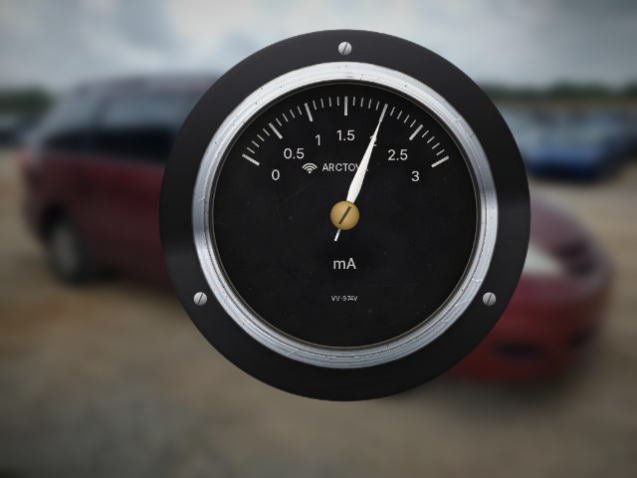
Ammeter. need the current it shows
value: 2 mA
